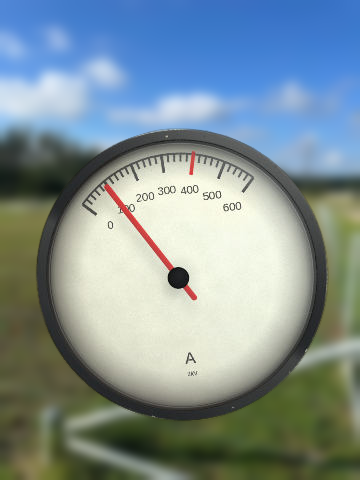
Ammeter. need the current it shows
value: 100 A
